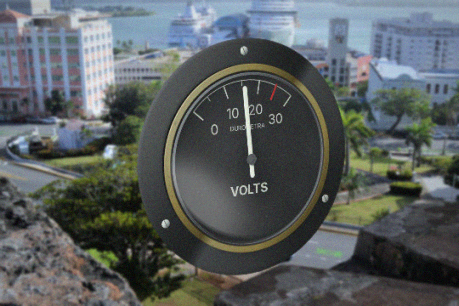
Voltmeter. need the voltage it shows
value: 15 V
